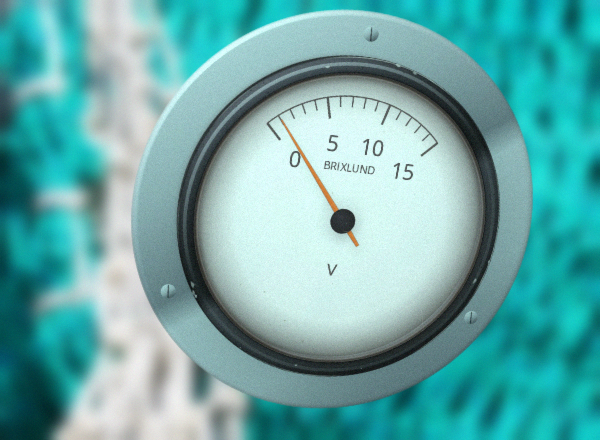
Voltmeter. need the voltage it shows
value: 1 V
